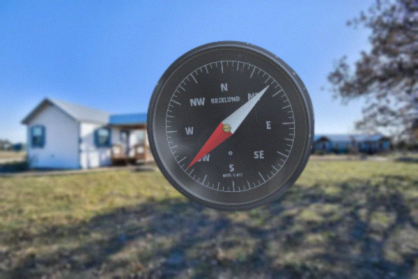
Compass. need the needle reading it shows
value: 230 °
